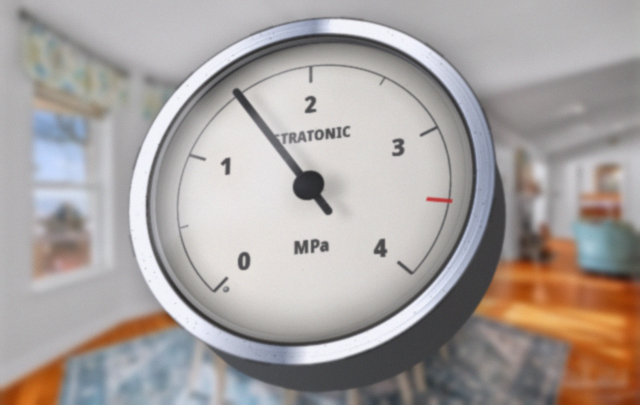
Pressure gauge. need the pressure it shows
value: 1.5 MPa
